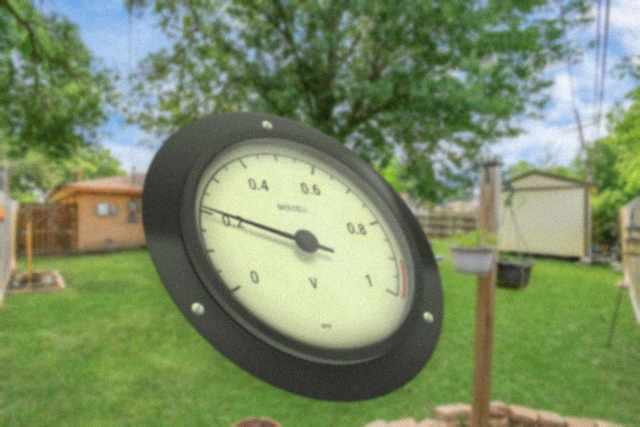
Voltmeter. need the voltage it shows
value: 0.2 V
